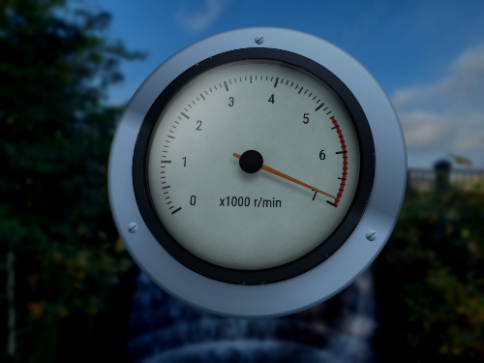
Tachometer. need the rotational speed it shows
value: 6900 rpm
